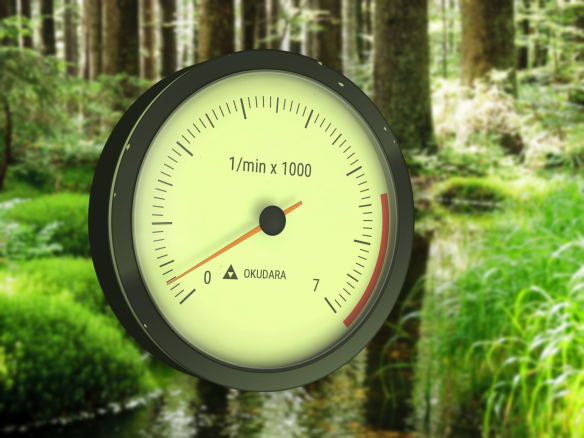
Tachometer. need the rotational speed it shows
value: 300 rpm
